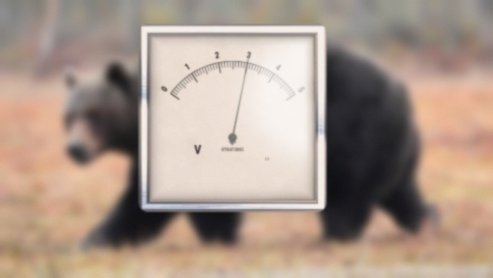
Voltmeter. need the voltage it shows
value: 3 V
